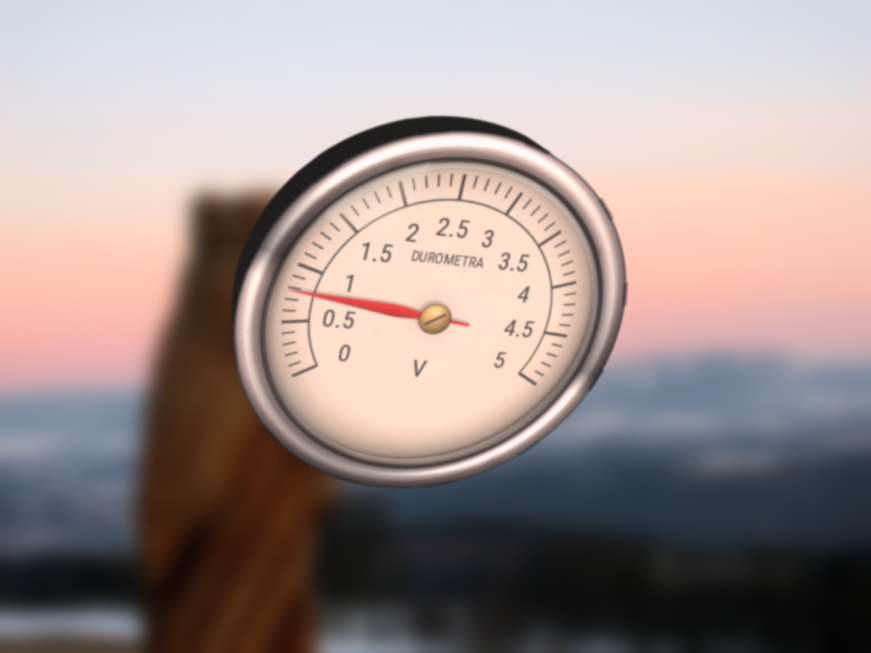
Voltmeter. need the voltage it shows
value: 0.8 V
